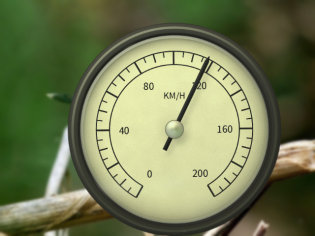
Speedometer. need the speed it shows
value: 117.5 km/h
